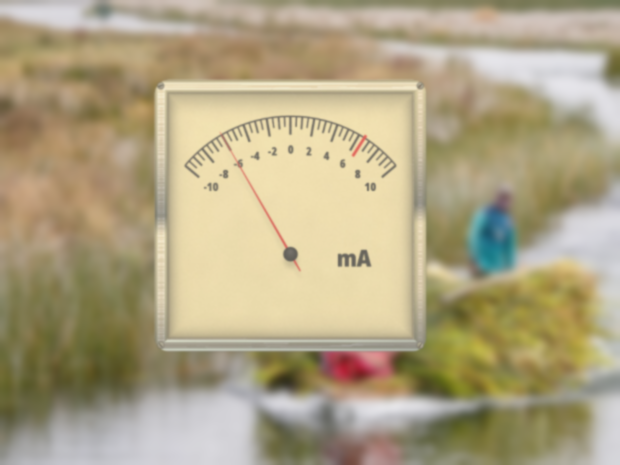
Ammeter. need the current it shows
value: -6 mA
